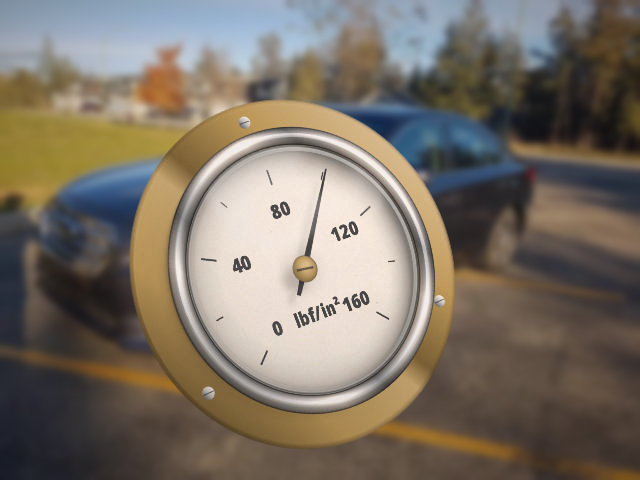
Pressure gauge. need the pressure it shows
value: 100 psi
